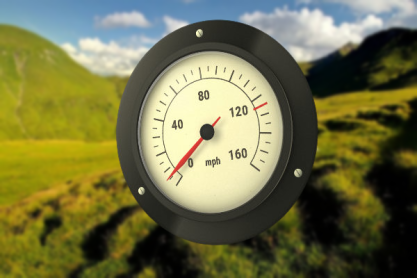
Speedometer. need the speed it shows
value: 5 mph
